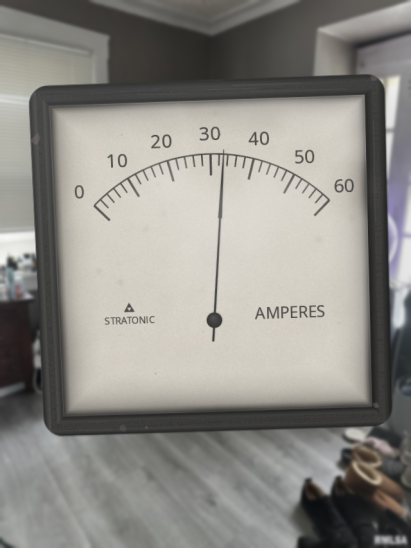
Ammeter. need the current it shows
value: 33 A
